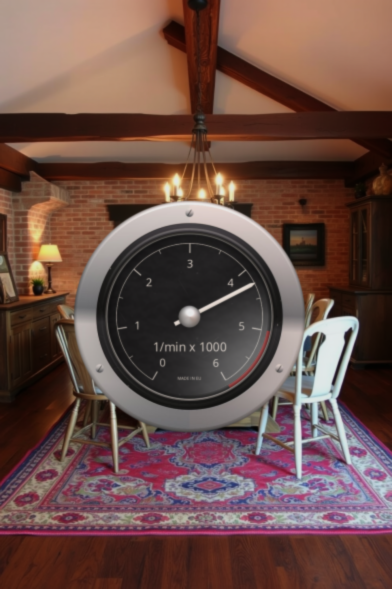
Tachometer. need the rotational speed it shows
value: 4250 rpm
